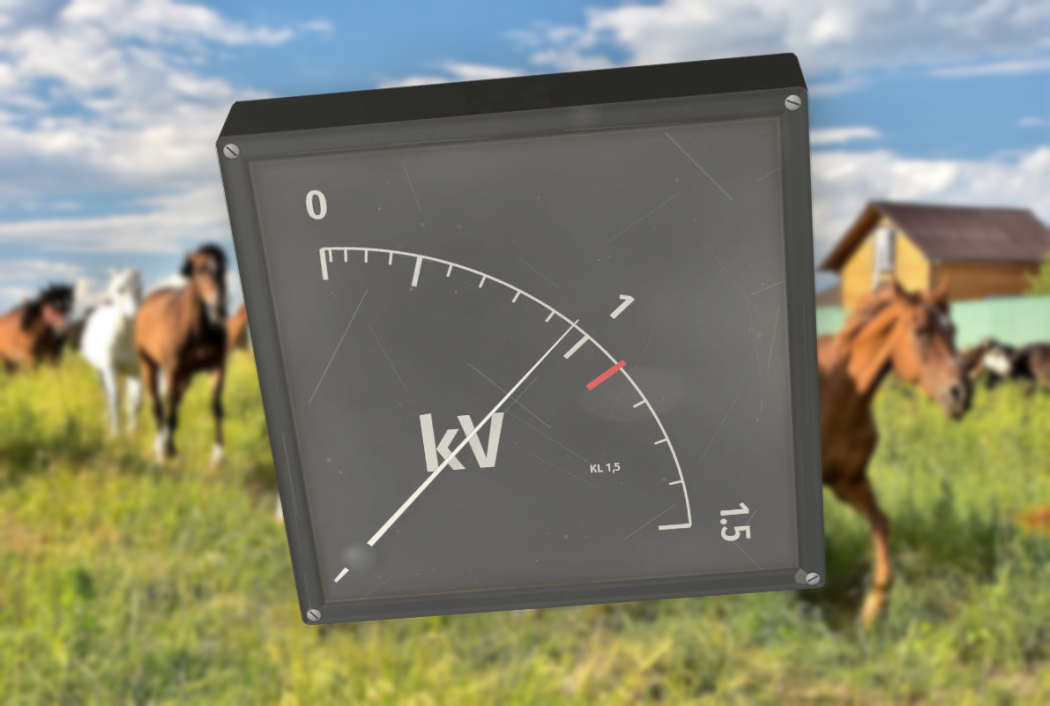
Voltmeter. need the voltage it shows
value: 0.95 kV
